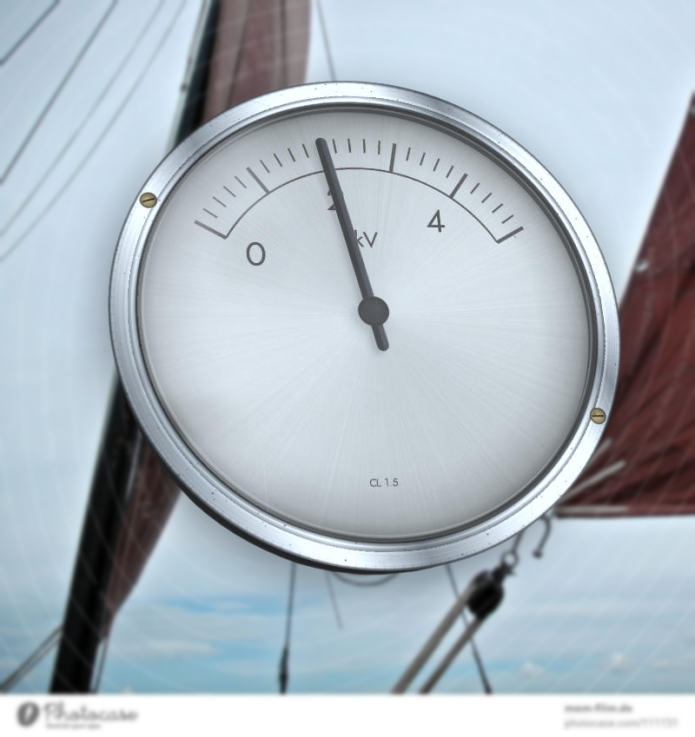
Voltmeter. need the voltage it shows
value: 2 kV
